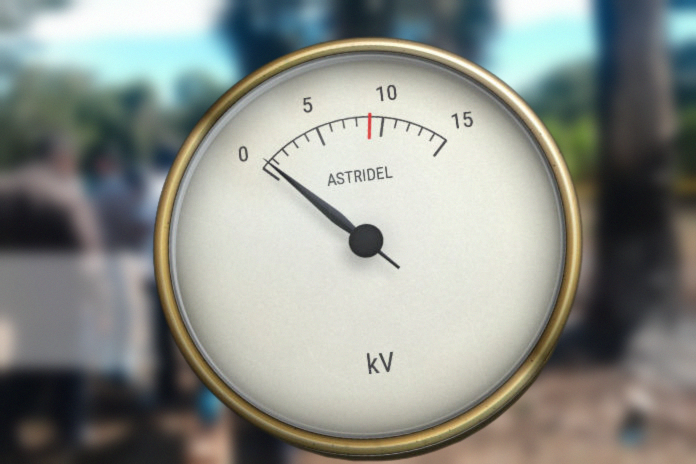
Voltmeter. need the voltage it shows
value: 0.5 kV
